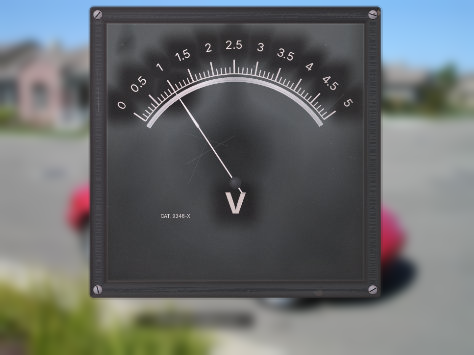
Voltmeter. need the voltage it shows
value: 1 V
